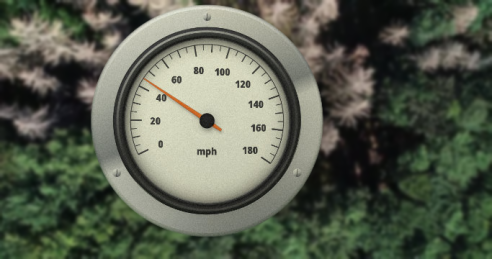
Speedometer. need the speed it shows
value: 45 mph
